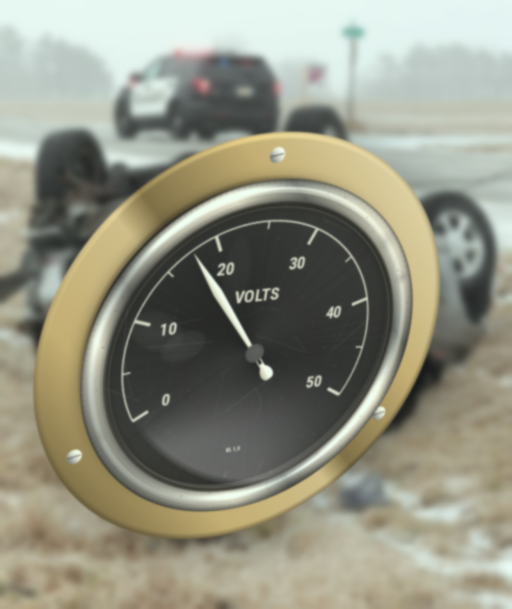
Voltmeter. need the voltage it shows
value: 17.5 V
